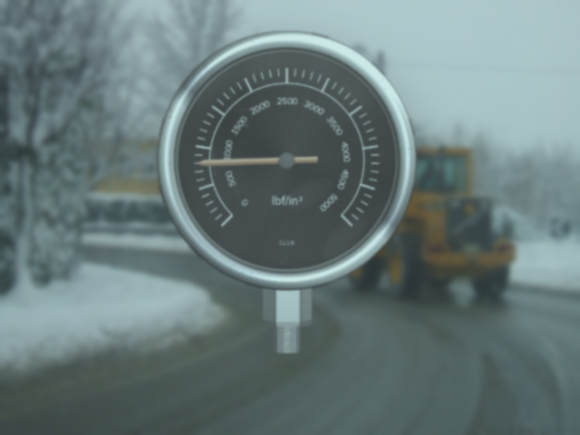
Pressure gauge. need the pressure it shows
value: 800 psi
